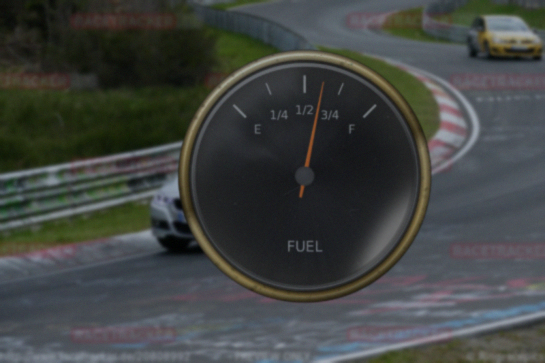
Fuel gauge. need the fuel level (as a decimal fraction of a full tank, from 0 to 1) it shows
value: 0.625
